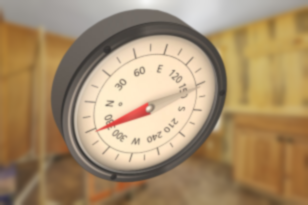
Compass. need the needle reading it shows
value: 330 °
